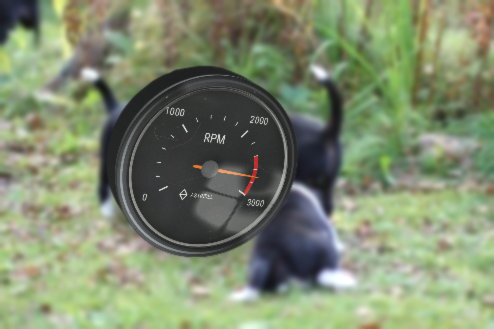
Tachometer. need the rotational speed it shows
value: 2700 rpm
